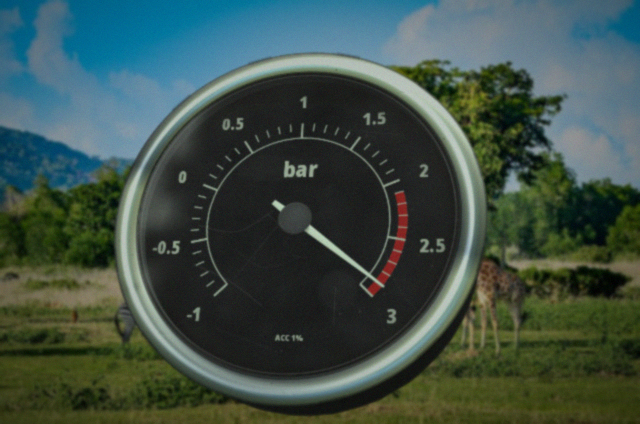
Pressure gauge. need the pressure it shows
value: 2.9 bar
